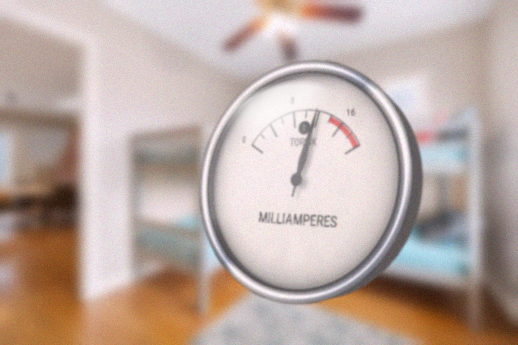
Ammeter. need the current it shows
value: 12 mA
